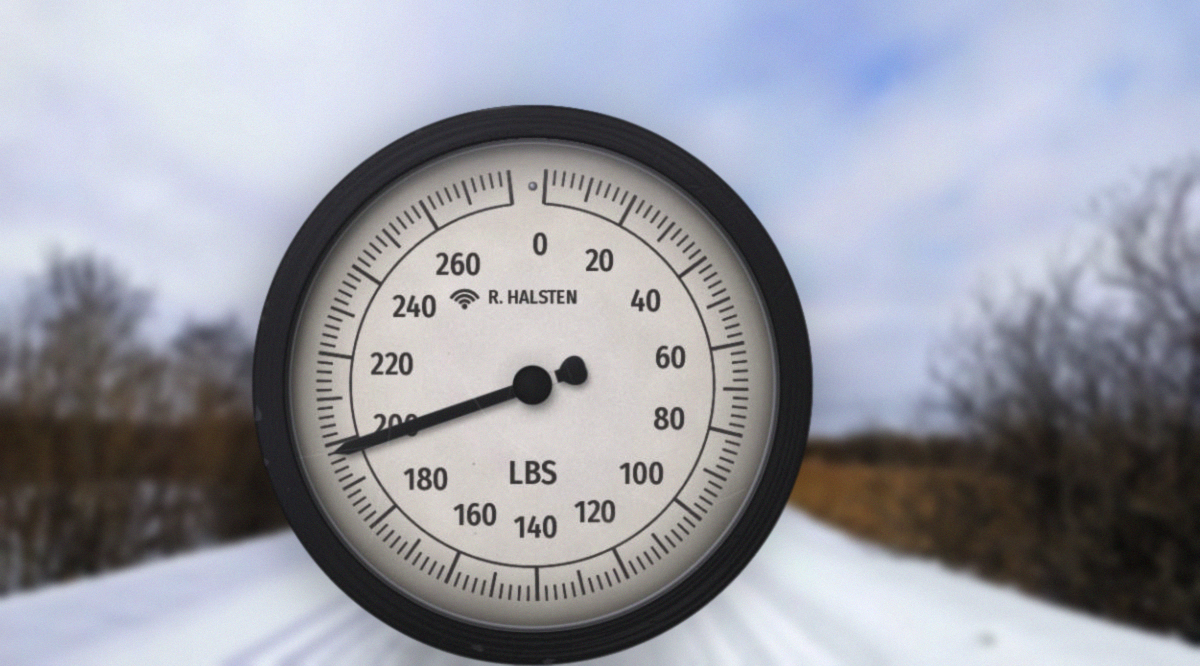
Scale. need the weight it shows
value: 198 lb
